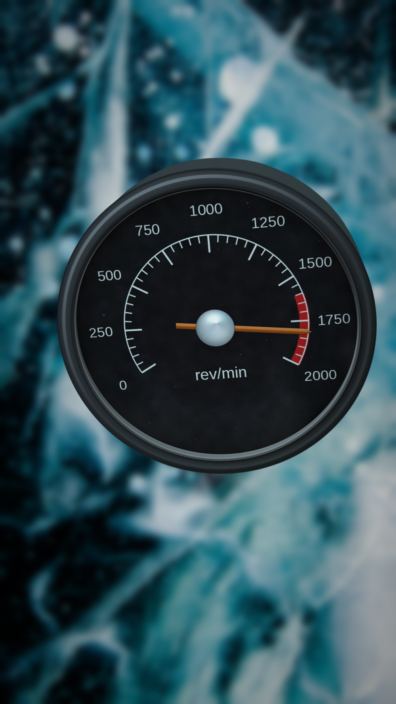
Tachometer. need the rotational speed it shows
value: 1800 rpm
